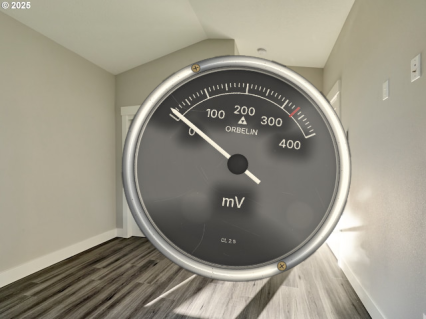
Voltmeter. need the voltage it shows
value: 10 mV
